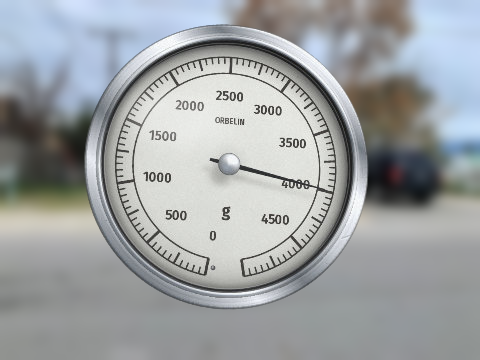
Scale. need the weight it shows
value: 4000 g
